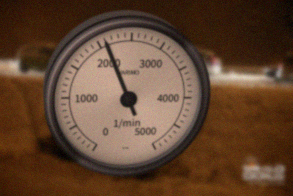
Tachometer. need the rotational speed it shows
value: 2100 rpm
